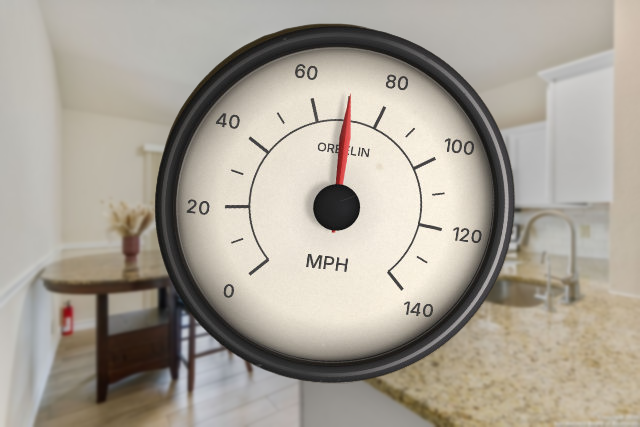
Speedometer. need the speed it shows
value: 70 mph
